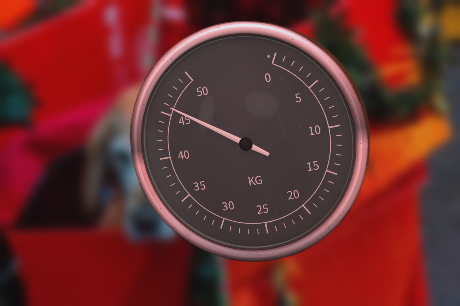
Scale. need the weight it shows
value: 46 kg
